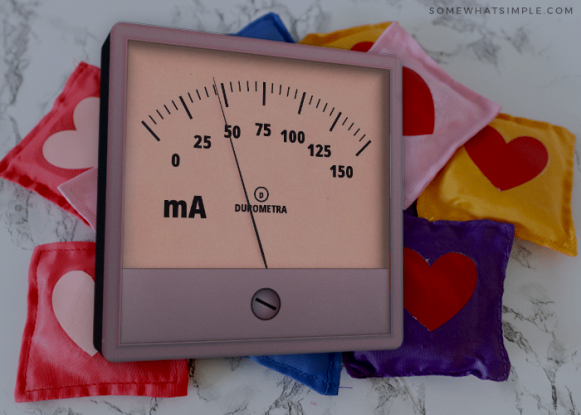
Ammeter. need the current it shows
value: 45 mA
